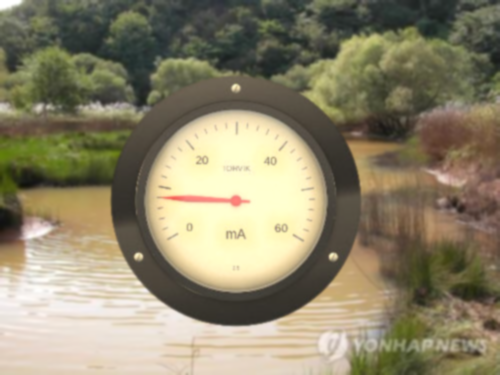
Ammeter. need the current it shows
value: 8 mA
